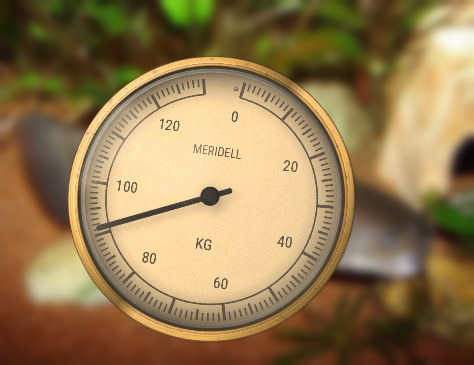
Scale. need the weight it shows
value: 91 kg
